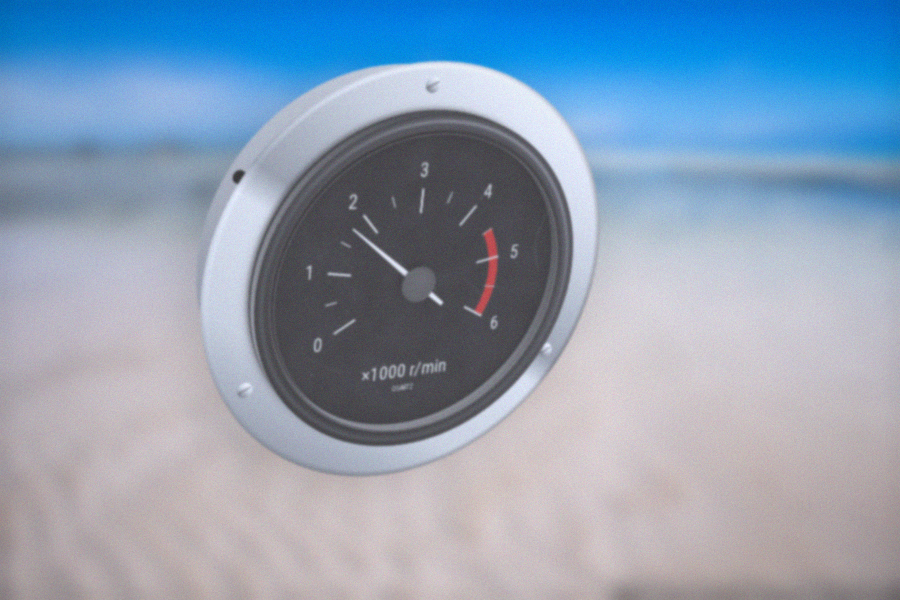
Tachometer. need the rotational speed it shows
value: 1750 rpm
